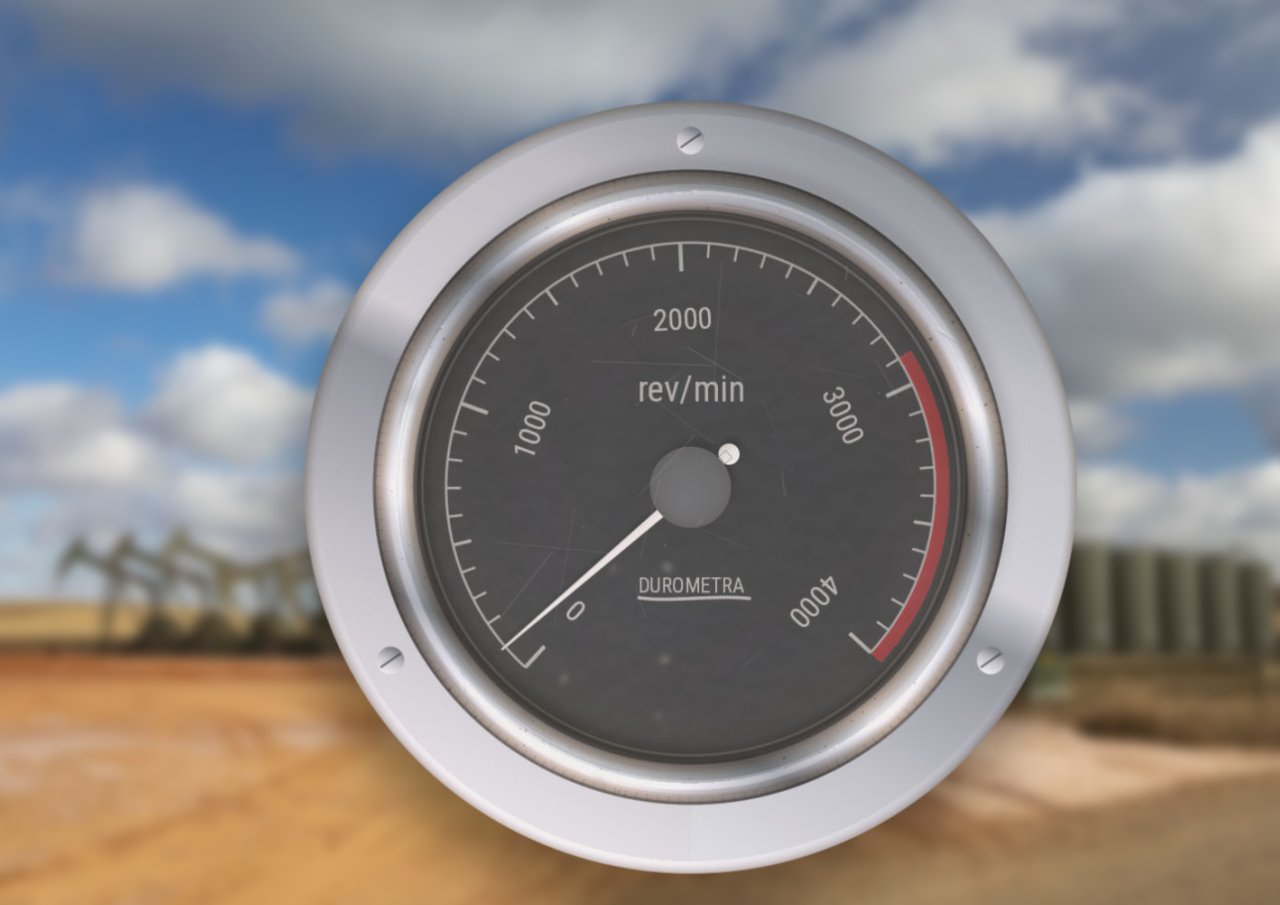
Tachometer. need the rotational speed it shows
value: 100 rpm
